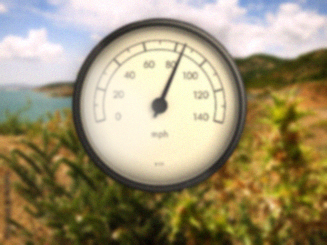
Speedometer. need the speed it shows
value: 85 mph
